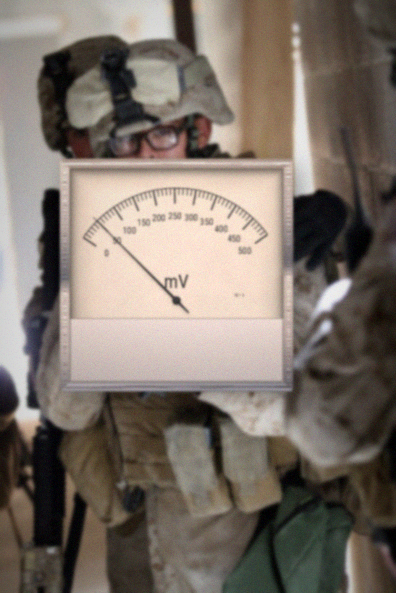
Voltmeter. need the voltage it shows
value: 50 mV
